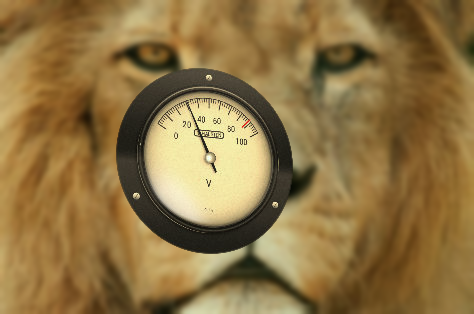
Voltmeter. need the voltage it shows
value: 30 V
